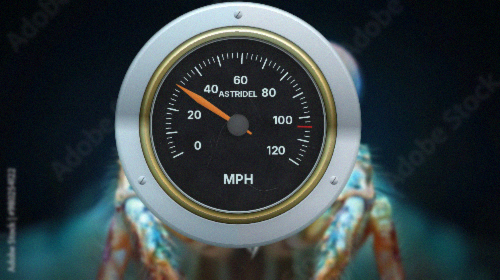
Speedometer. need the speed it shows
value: 30 mph
